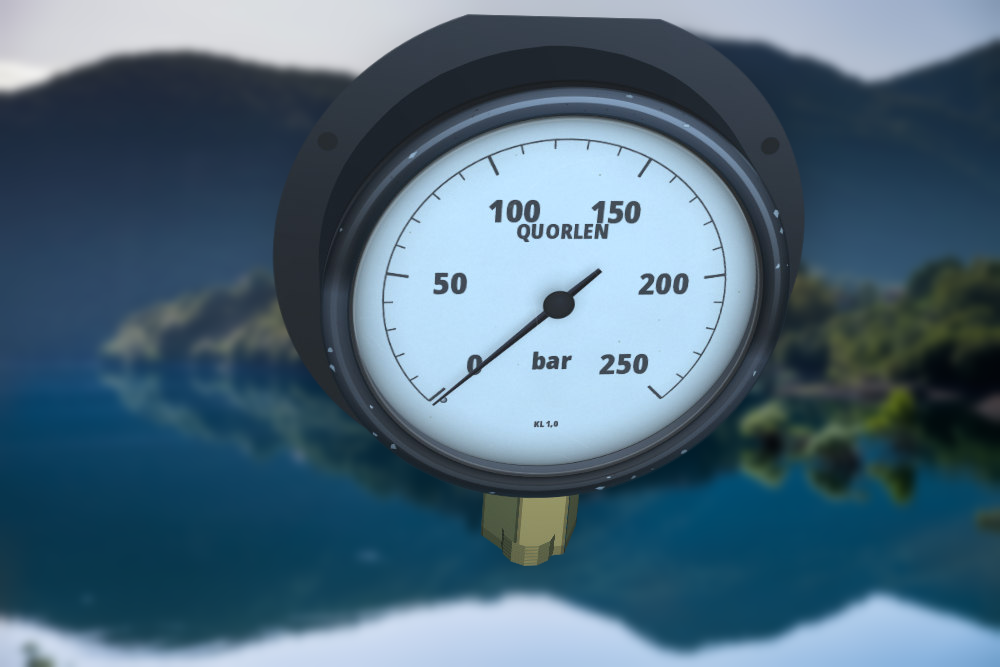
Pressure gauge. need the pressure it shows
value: 0 bar
